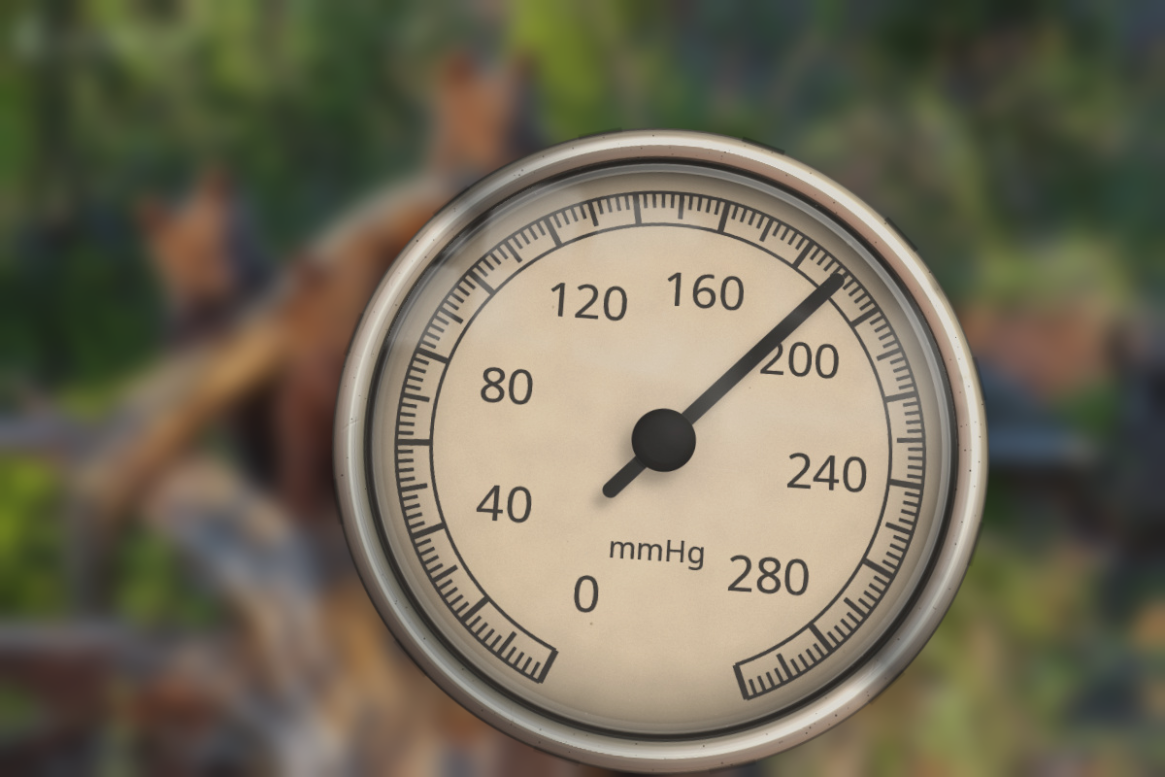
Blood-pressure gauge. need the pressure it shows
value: 190 mmHg
